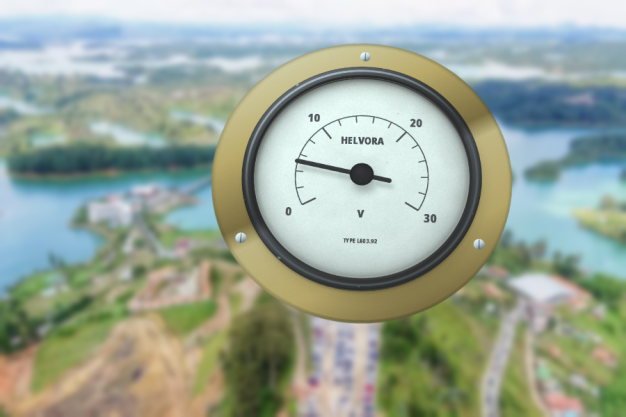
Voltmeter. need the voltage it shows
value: 5 V
